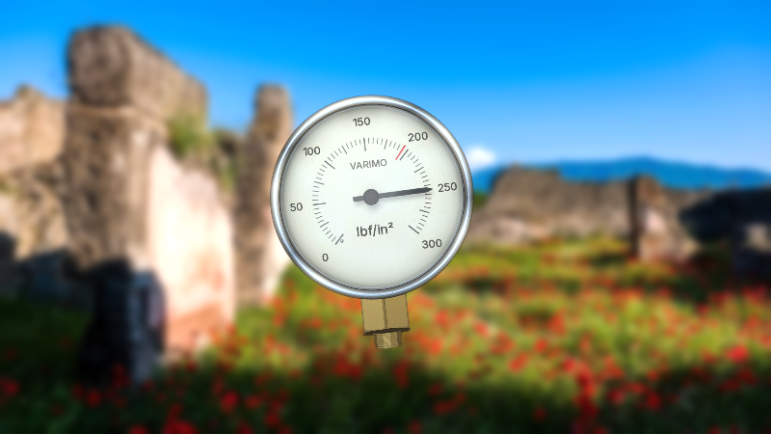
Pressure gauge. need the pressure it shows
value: 250 psi
